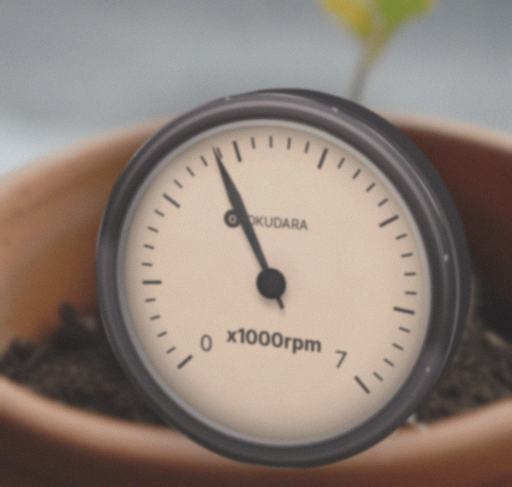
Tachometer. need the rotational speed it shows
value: 2800 rpm
